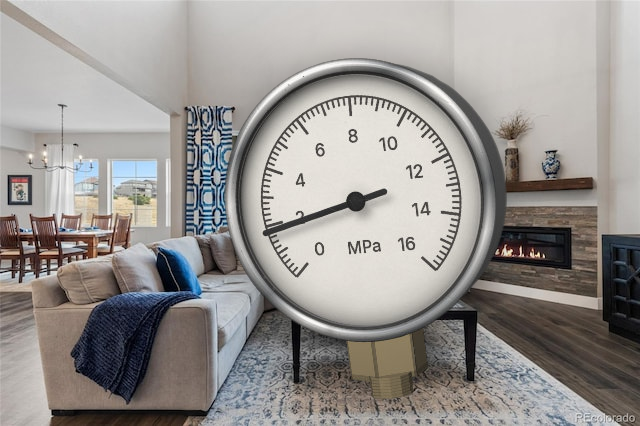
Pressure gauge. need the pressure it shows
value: 1.8 MPa
